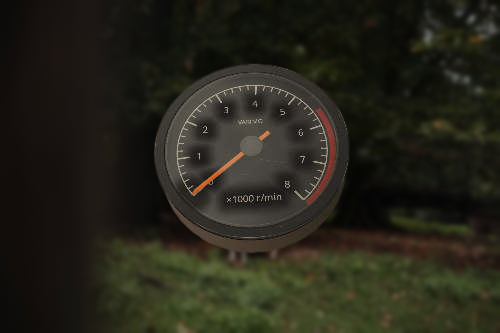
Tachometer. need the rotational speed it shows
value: 0 rpm
